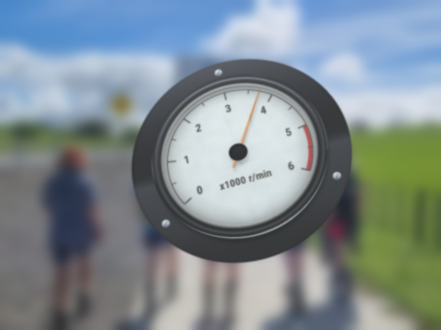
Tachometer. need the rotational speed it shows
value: 3750 rpm
